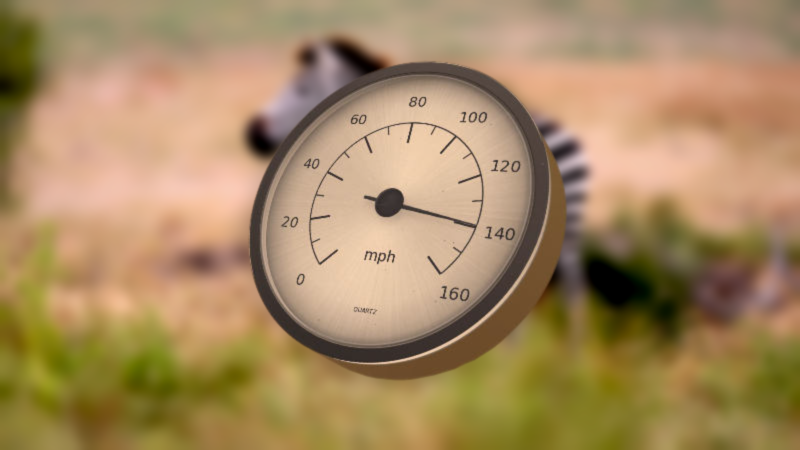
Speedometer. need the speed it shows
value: 140 mph
